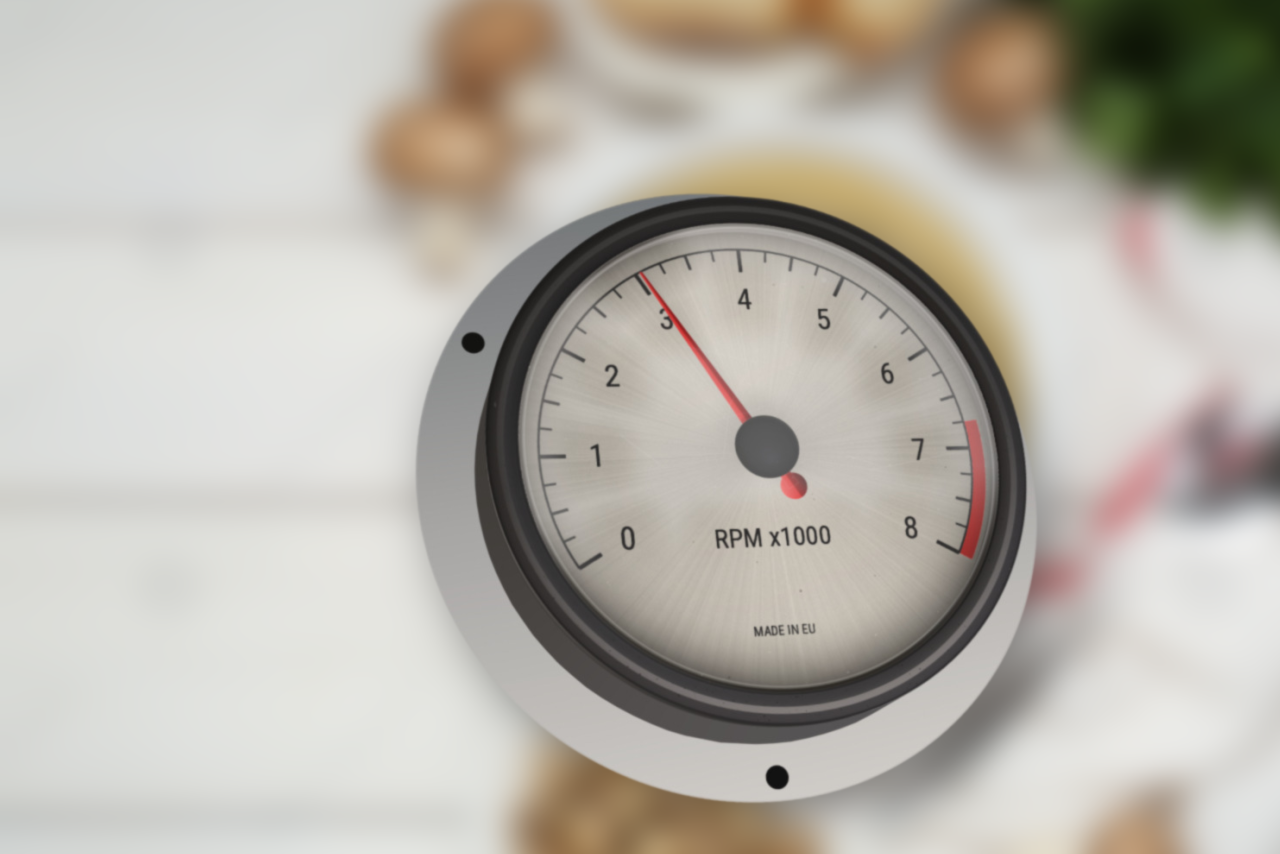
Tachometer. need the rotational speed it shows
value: 3000 rpm
